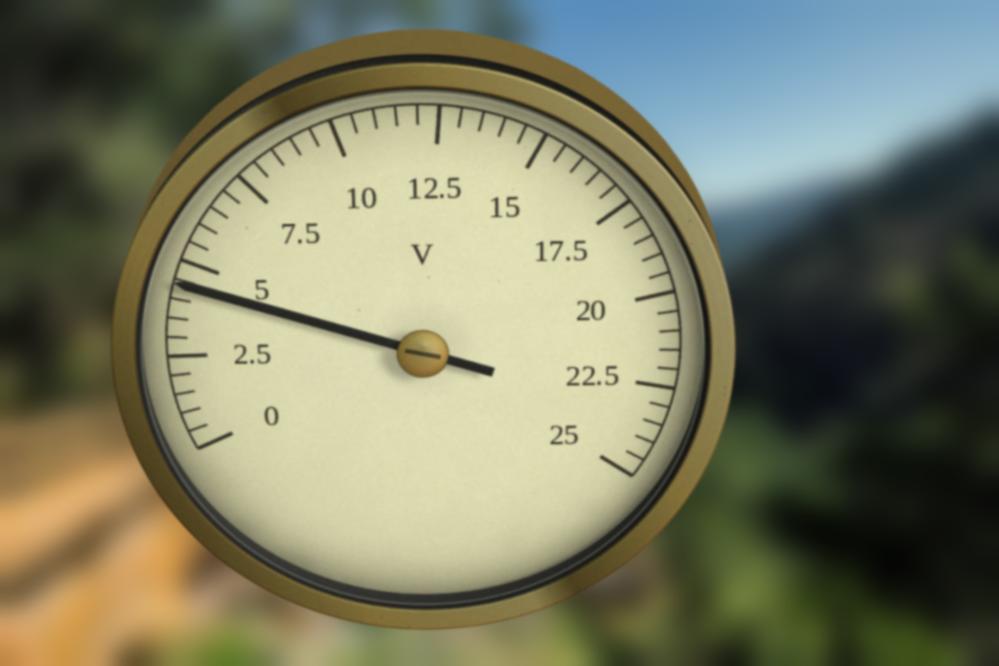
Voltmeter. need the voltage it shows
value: 4.5 V
